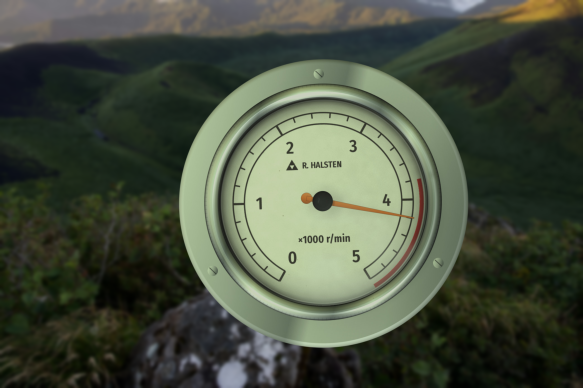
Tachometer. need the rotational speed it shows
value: 4200 rpm
